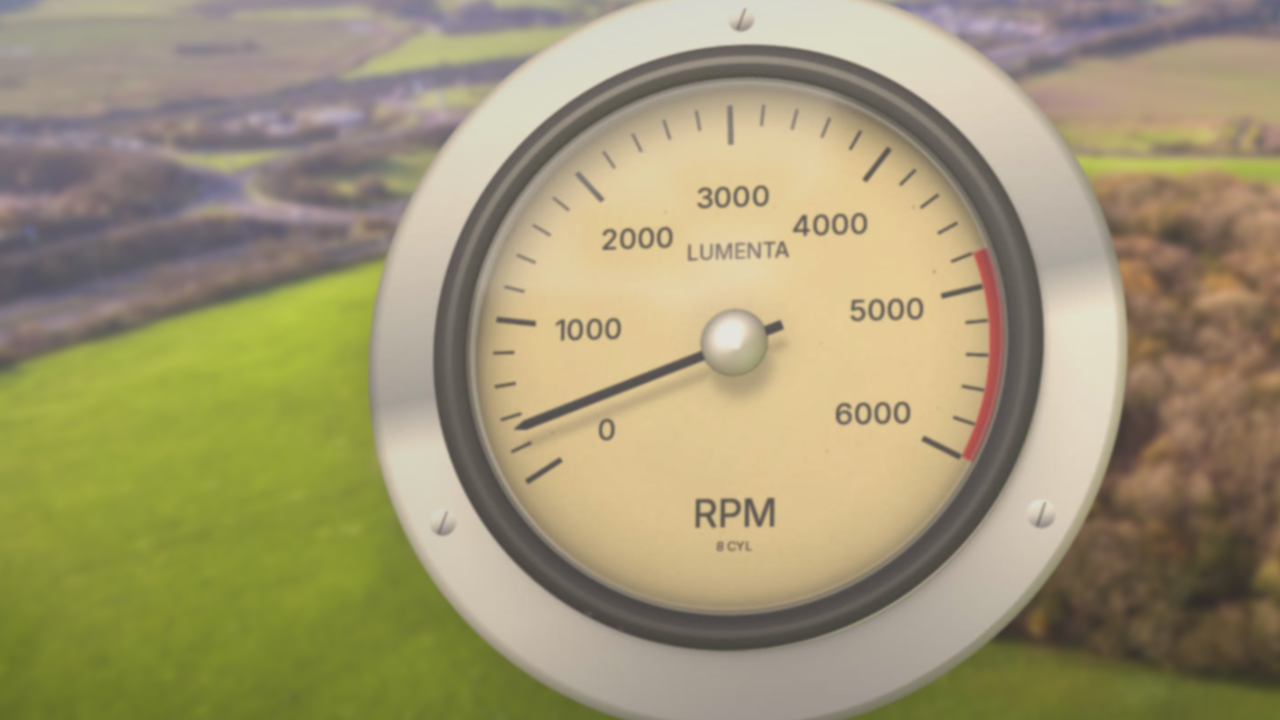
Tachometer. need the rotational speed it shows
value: 300 rpm
